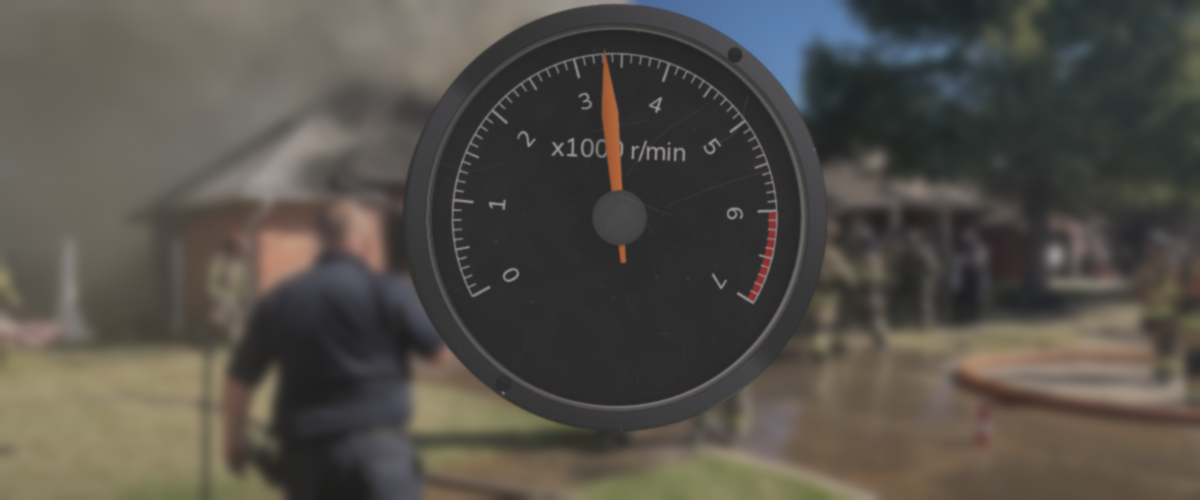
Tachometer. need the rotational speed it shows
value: 3300 rpm
